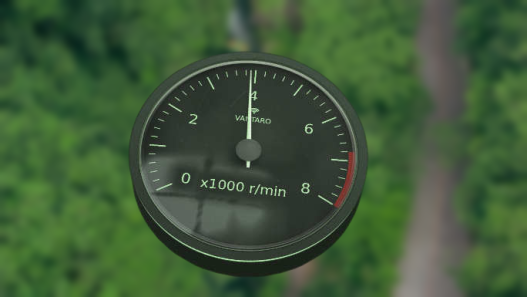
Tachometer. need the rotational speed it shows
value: 3900 rpm
